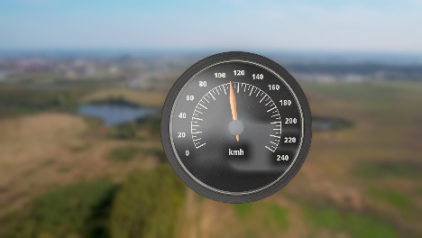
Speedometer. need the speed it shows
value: 110 km/h
